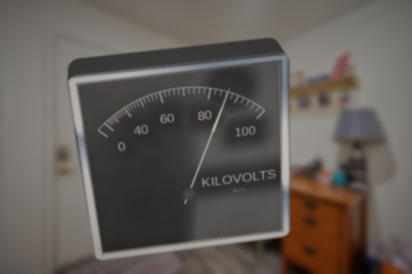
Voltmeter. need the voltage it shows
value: 86 kV
